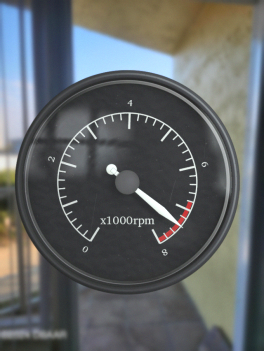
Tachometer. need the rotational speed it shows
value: 7400 rpm
